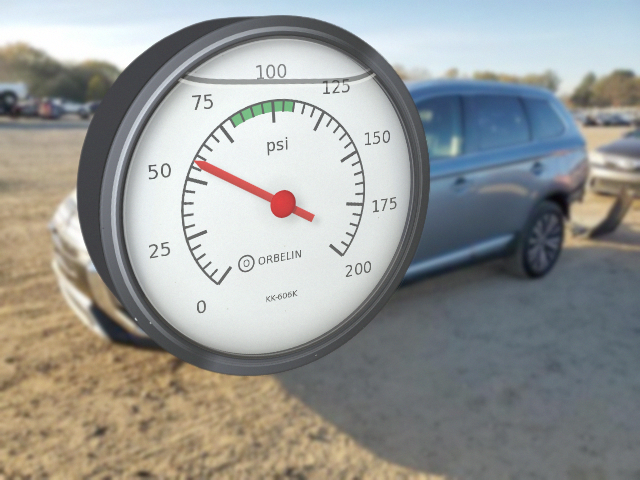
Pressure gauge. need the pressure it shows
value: 57.5 psi
